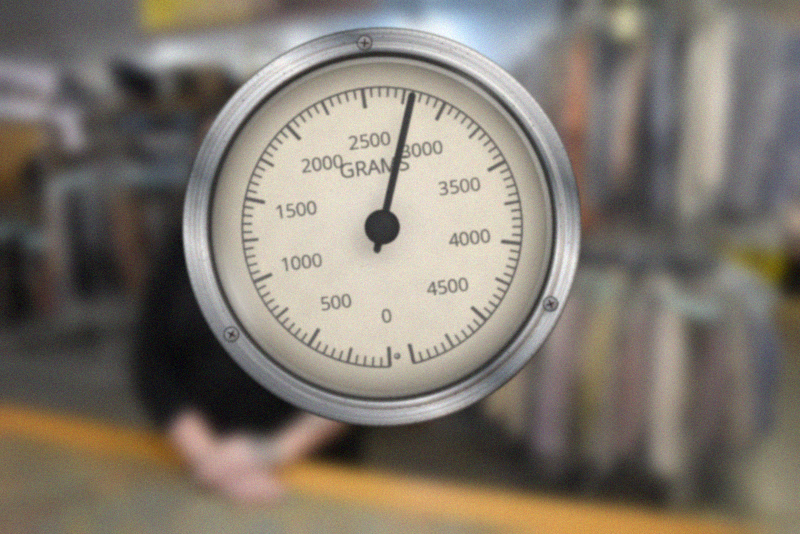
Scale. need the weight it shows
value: 2800 g
